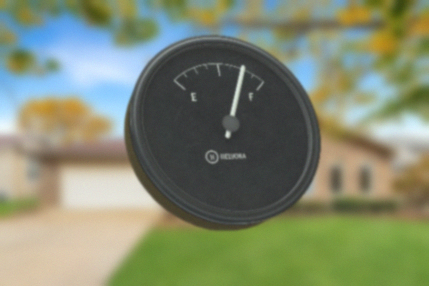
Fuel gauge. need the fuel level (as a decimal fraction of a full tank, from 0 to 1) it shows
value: 0.75
